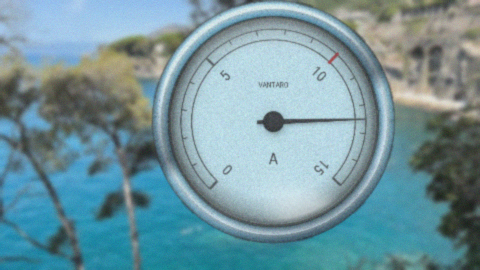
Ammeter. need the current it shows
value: 12.5 A
